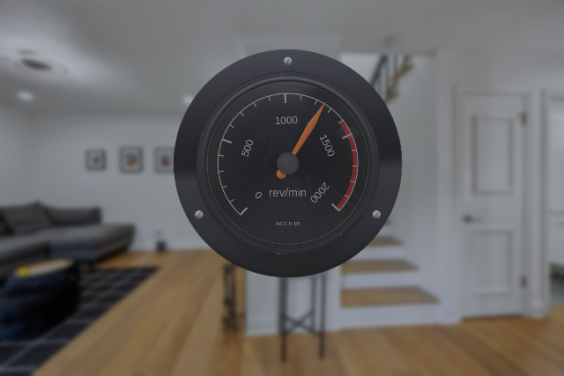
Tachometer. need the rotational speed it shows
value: 1250 rpm
